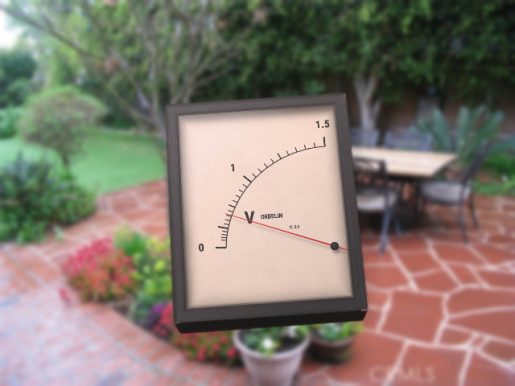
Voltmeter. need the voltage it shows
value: 0.65 V
